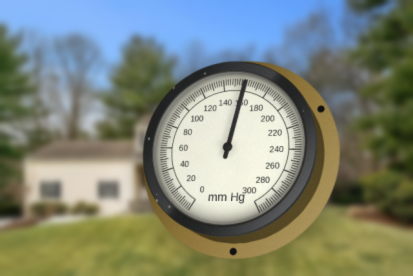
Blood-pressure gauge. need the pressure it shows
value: 160 mmHg
